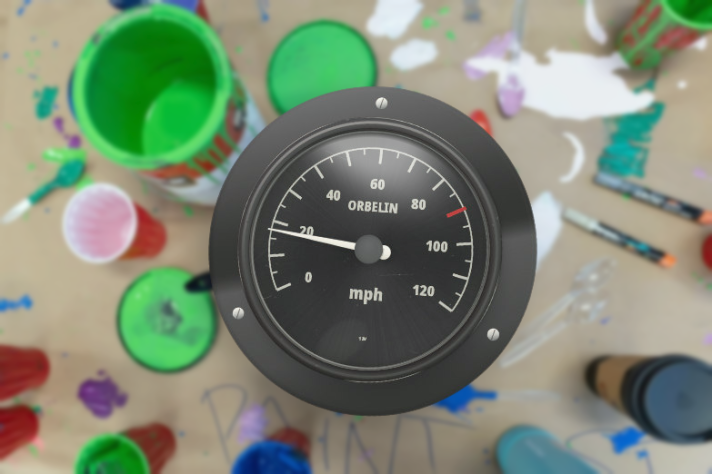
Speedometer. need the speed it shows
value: 17.5 mph
